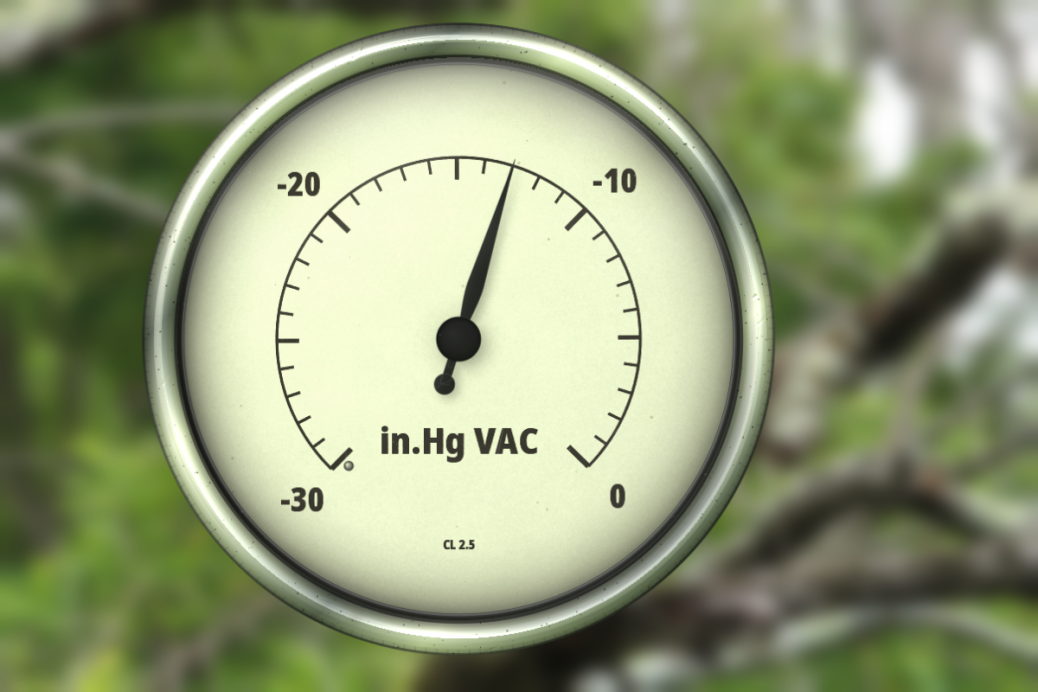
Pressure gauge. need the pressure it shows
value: -13 inHg
